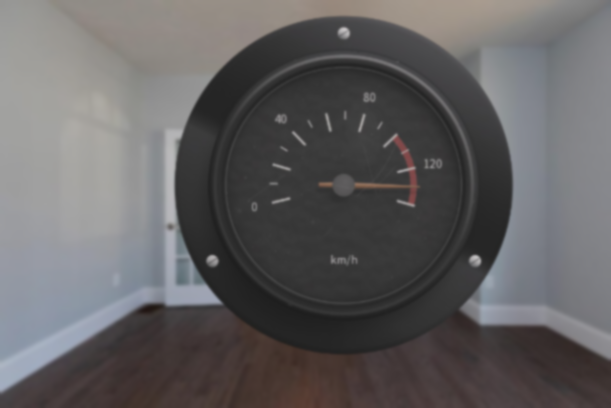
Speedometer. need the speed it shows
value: 130 km/h
